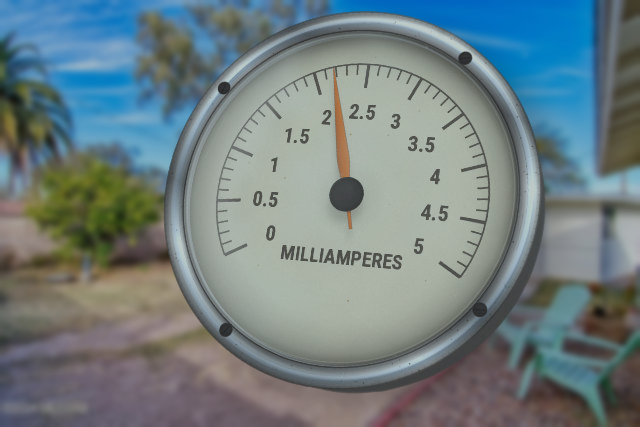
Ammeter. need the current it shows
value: 2.2 mA
